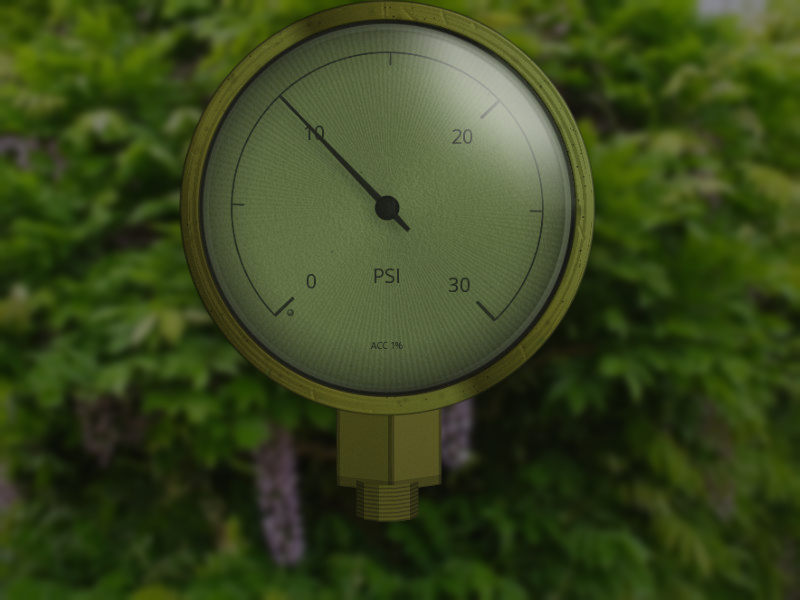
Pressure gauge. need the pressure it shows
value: 10 psi
